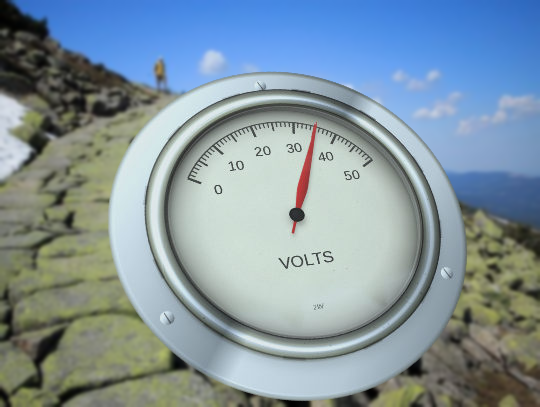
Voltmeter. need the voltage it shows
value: 35 V
